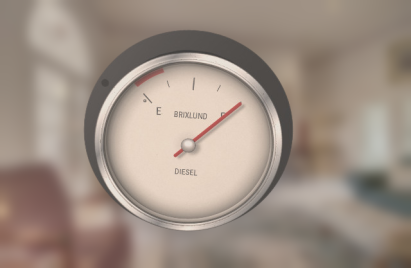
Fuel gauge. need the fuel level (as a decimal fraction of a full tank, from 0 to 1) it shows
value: 1
